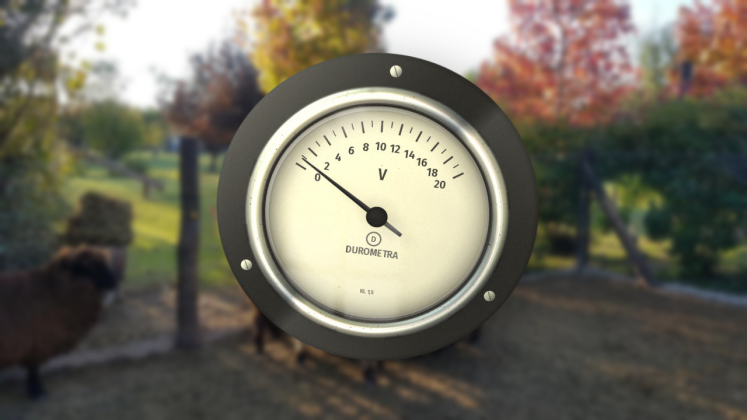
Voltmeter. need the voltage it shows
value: 1 V
